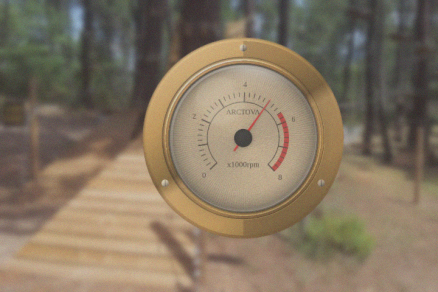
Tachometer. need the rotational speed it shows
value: 5000 rpm
